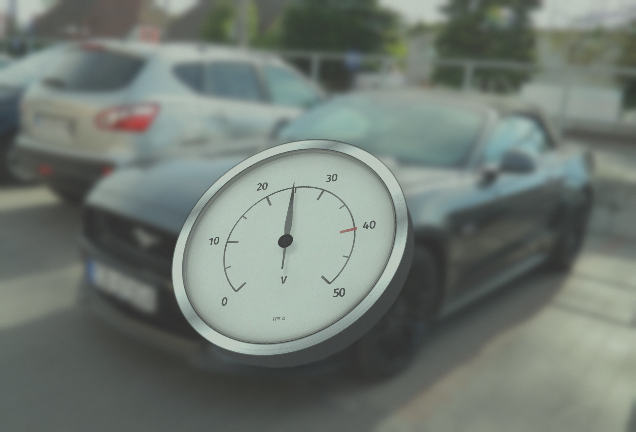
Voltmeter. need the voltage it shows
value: 25 V
